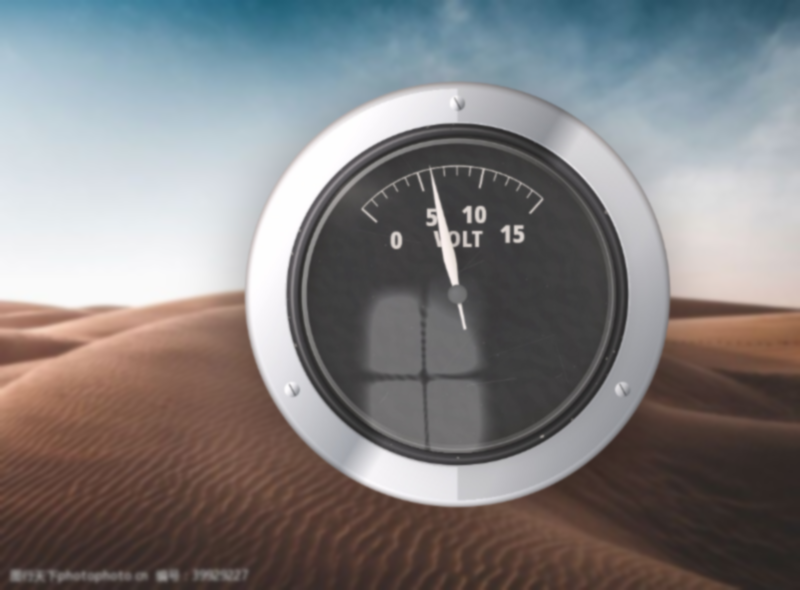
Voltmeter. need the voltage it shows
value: 6 V
